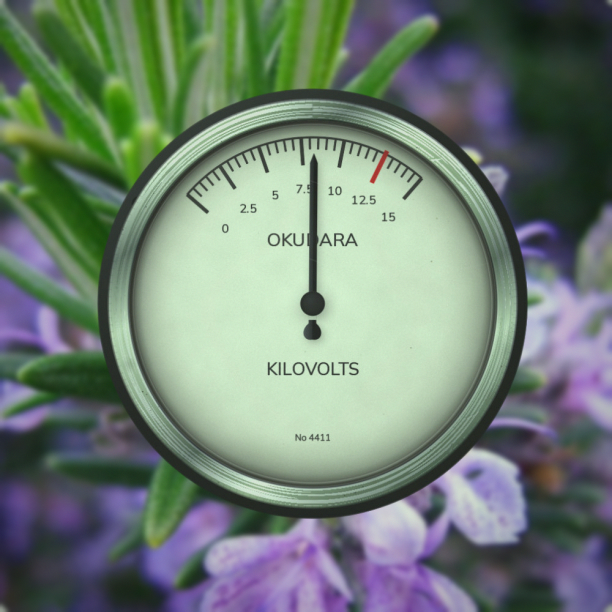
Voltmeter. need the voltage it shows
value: 8.25 kV
